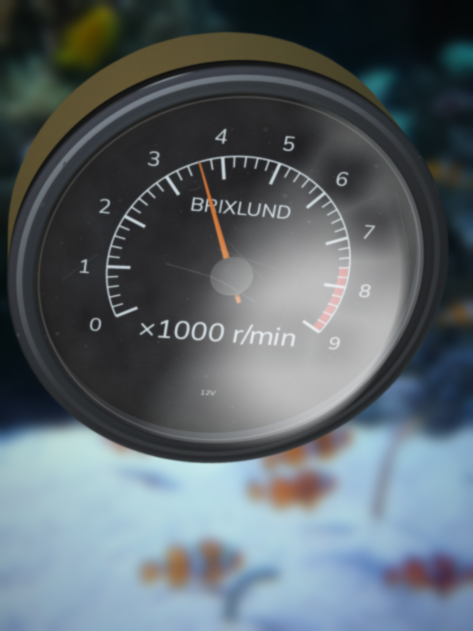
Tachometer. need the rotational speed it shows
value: 3600 rpm
